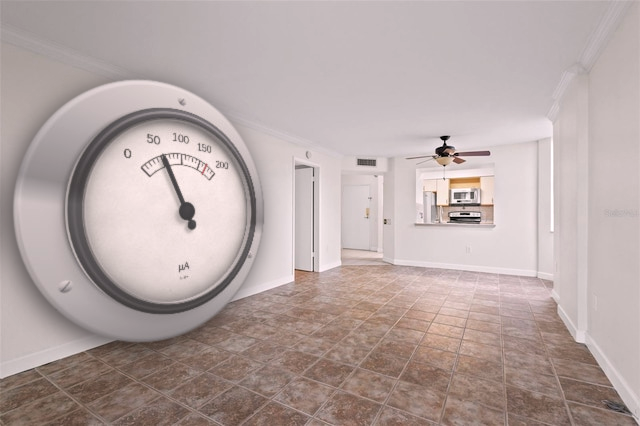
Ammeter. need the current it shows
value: 50 µA
